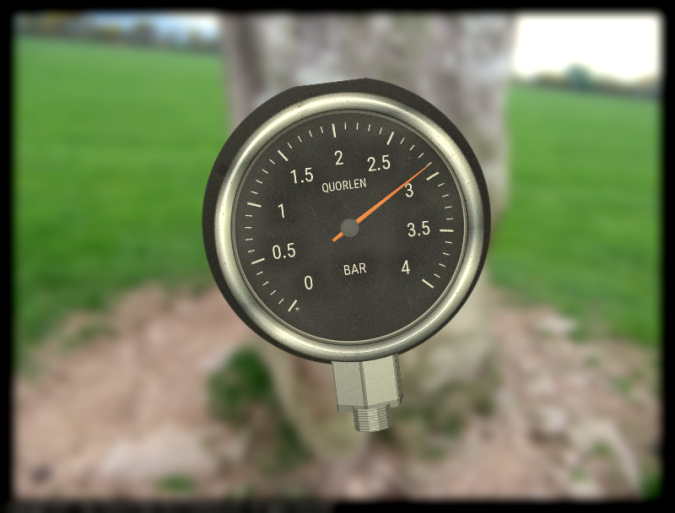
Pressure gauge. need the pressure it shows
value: 2.9 bar
